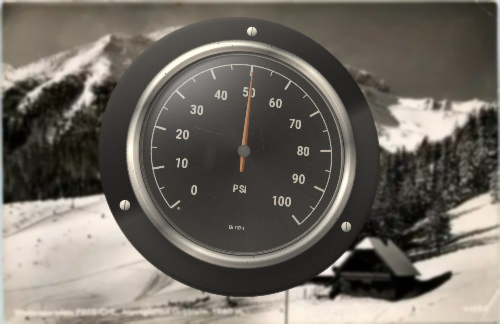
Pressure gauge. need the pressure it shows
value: 50 psi
